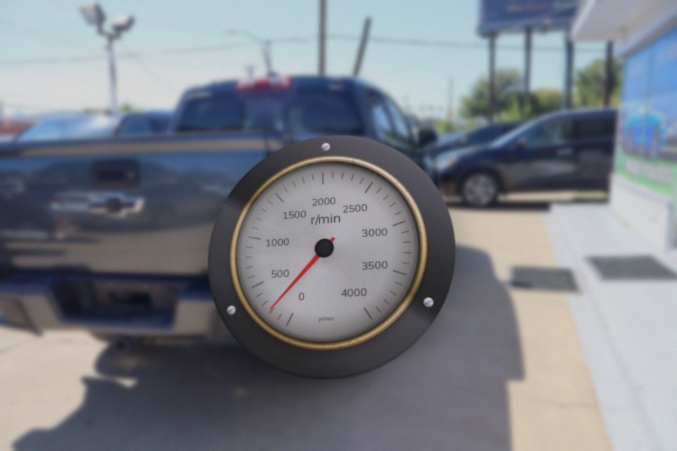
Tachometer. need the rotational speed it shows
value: 200 rpm
